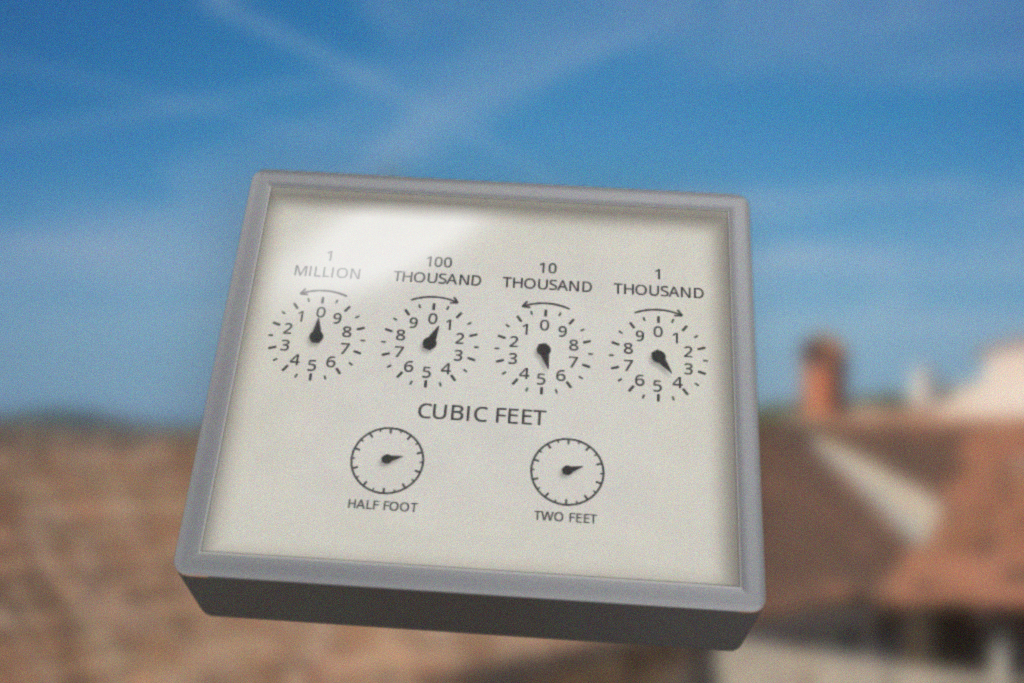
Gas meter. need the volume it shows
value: 5400 ft³
